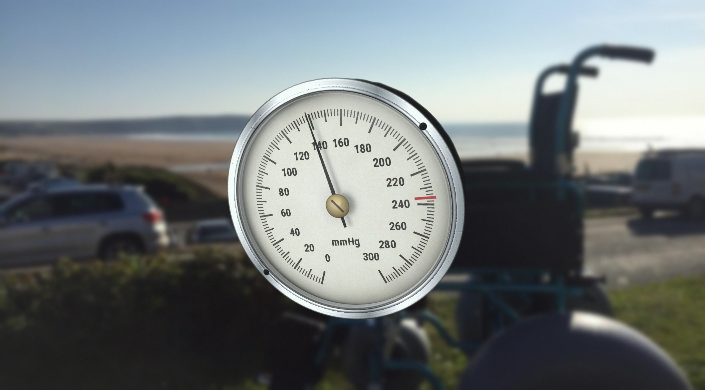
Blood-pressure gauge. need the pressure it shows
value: 140 mmHg
